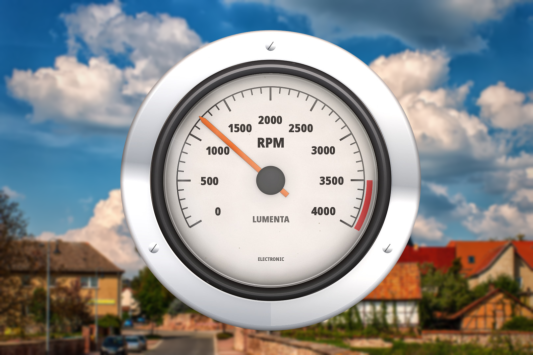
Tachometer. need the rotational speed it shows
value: 1200 rpm
